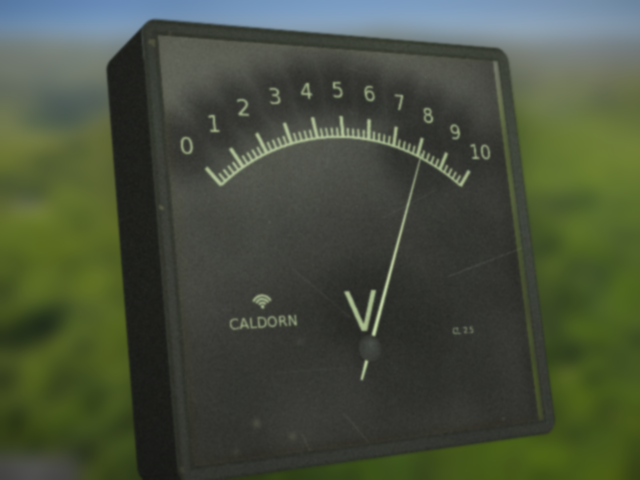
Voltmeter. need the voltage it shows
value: 8 V
